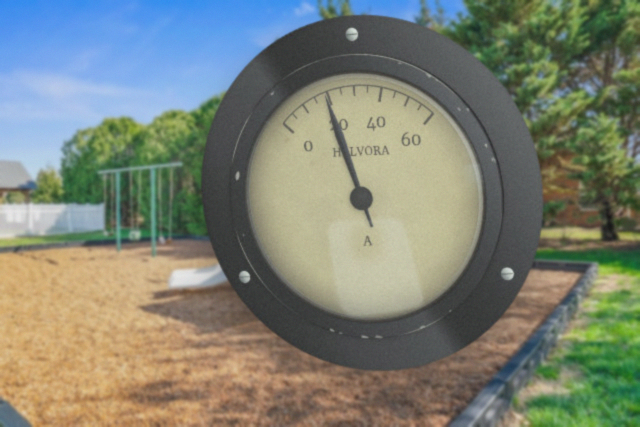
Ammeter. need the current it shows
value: 20 A
